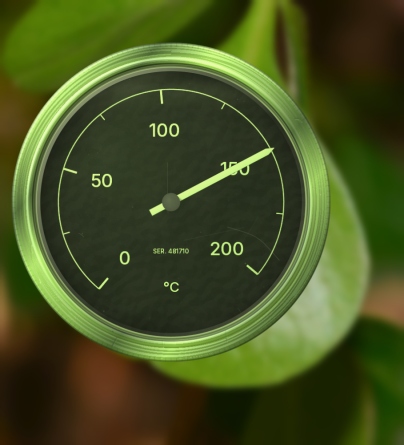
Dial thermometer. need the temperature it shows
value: 150 °C
